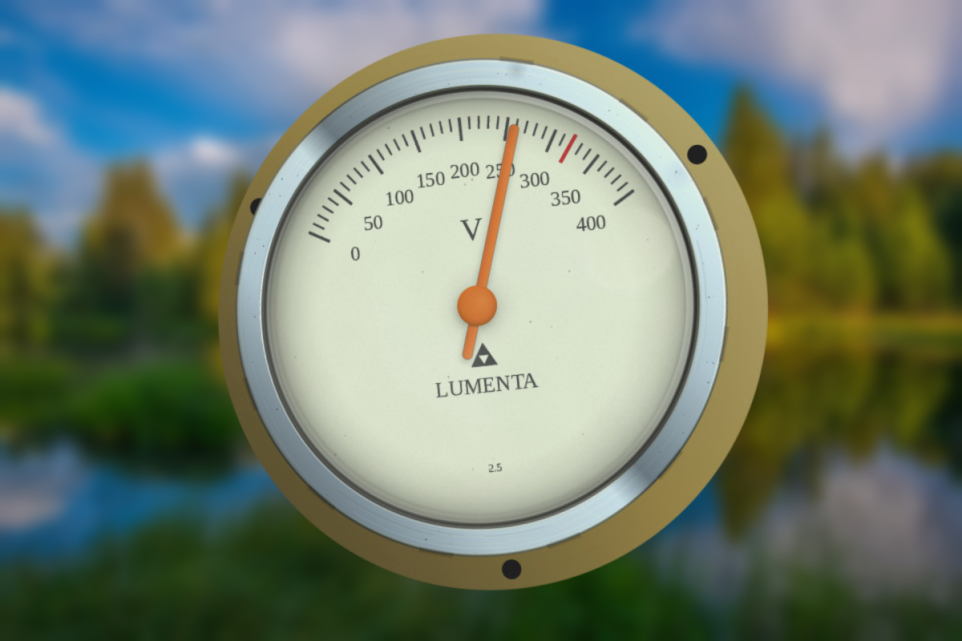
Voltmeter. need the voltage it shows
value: 260 V
